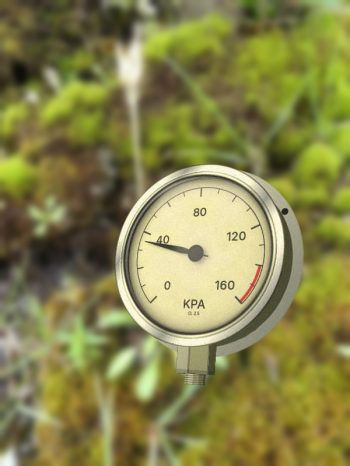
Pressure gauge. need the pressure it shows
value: 35 kPa
